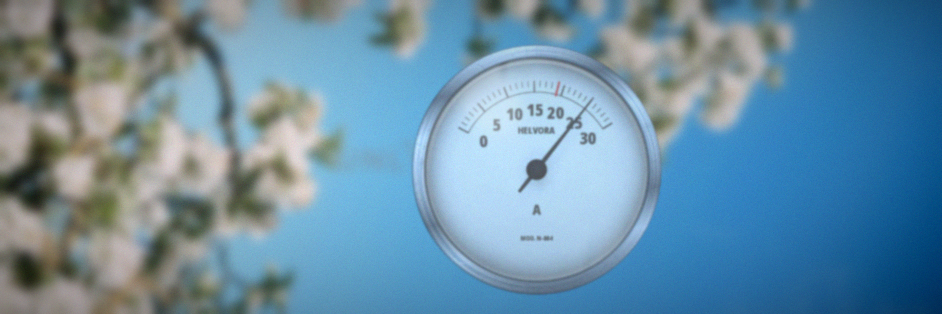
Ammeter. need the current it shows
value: 25 A
